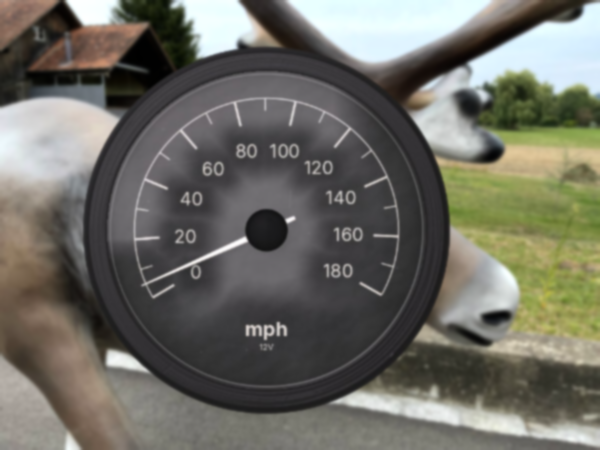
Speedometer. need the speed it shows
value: 5 mph
